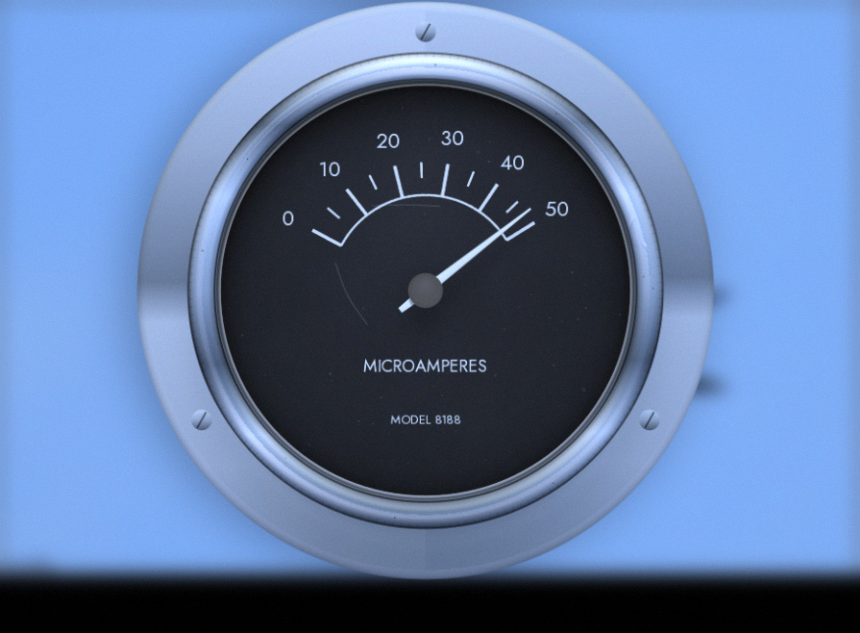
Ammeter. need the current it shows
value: 47.5 µA
